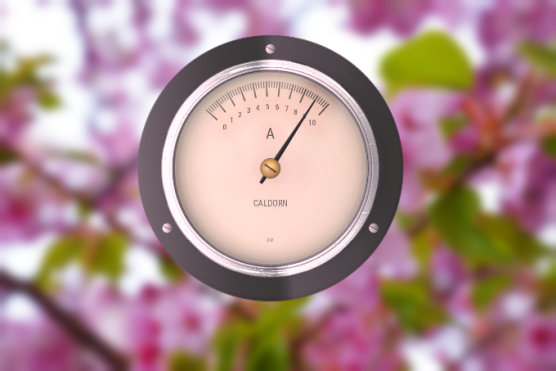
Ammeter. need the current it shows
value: 9 A
